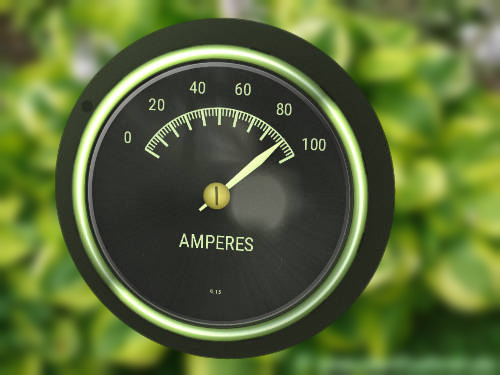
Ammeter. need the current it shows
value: 90 A
